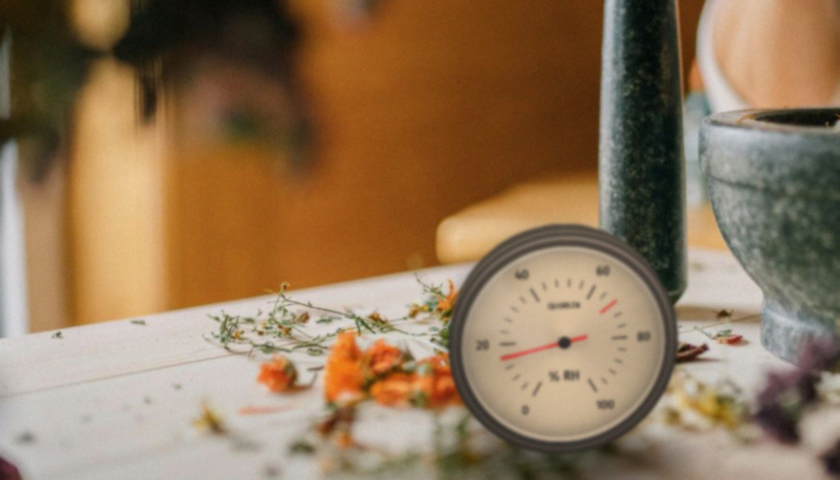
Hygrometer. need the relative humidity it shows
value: 16 %
